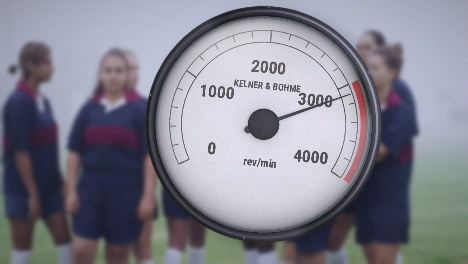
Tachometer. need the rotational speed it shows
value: 3100 rpm
